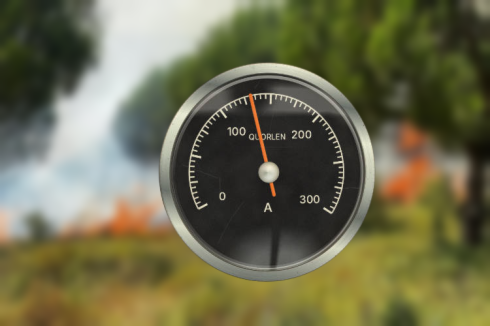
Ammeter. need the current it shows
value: 130 A
